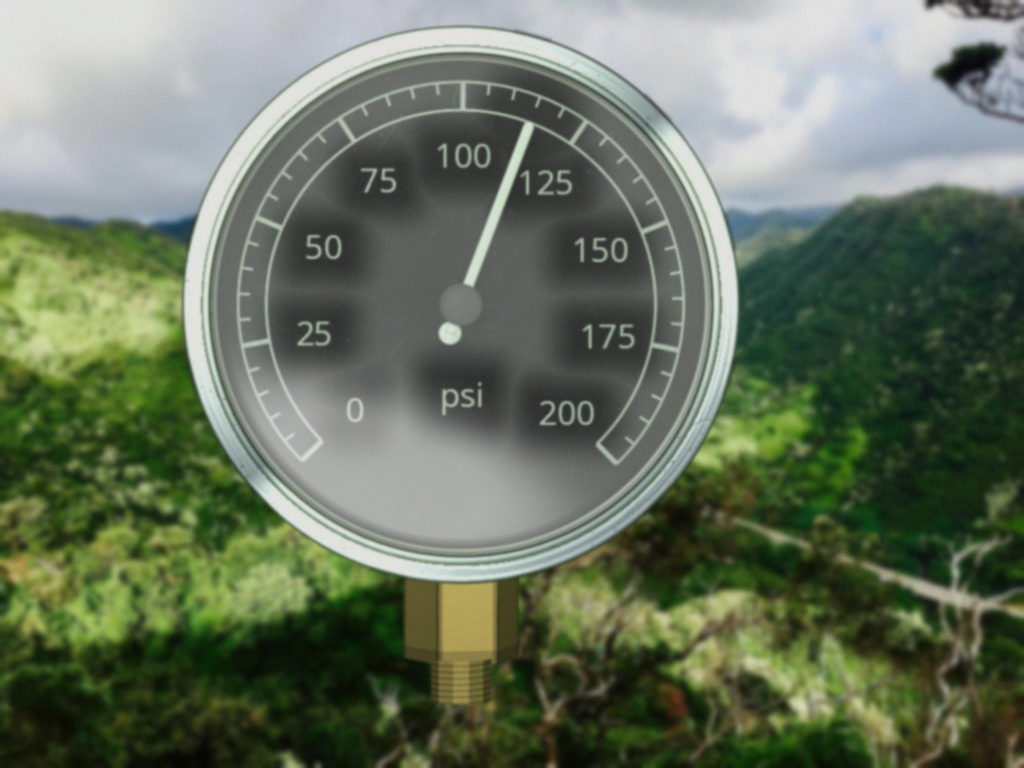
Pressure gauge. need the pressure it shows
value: 115 psi
